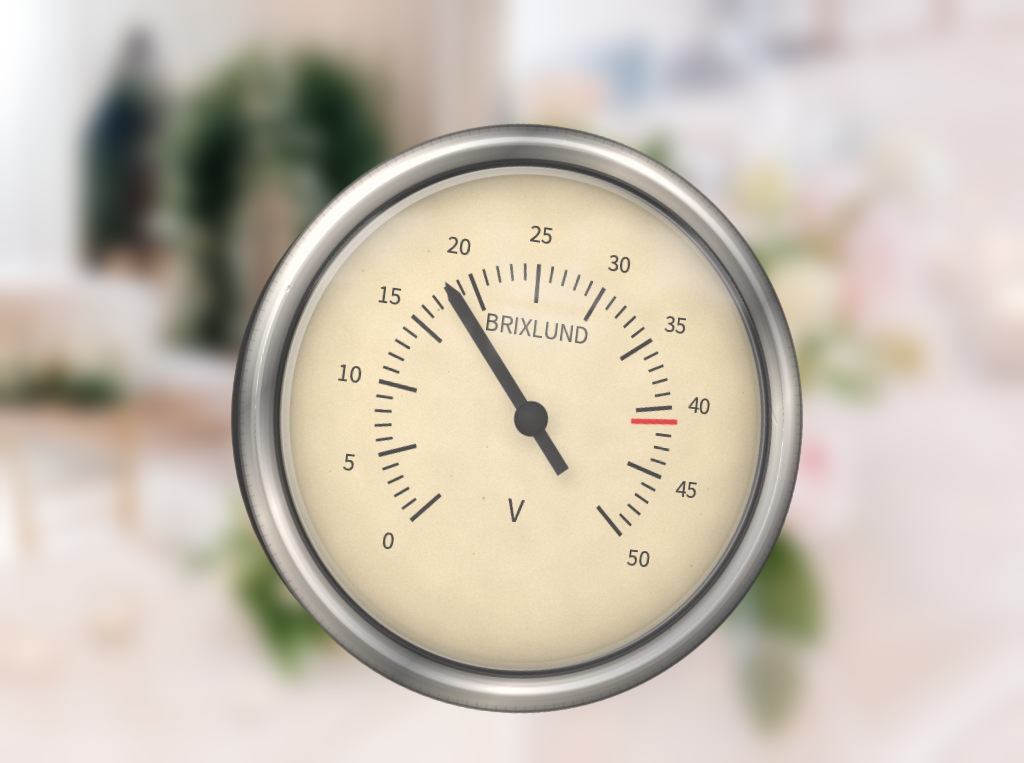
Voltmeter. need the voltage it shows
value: 18 V
